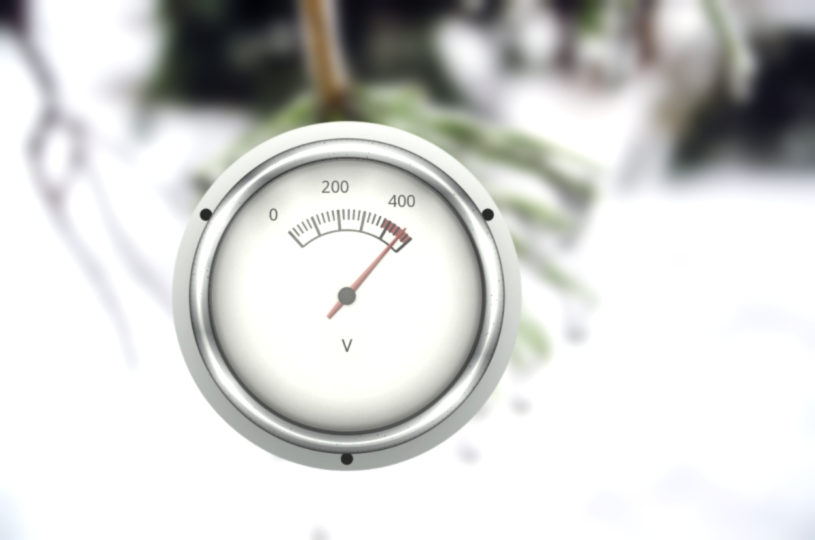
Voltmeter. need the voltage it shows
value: 460 V
